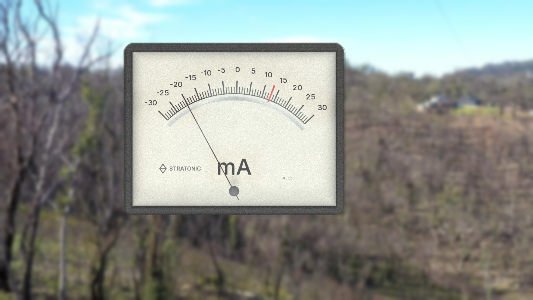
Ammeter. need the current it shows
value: -20 mA
